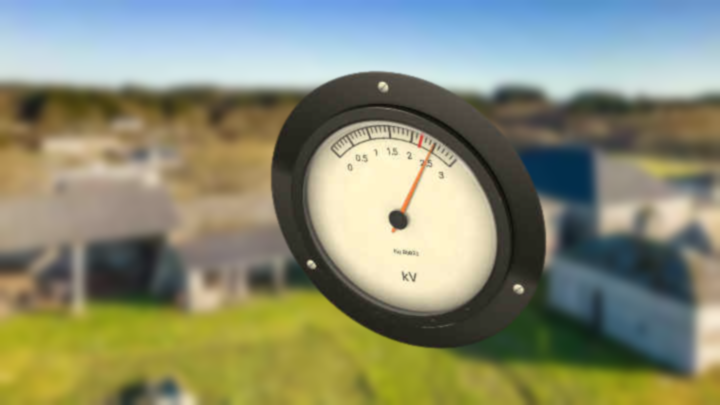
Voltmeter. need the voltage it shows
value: 2.5 kV
